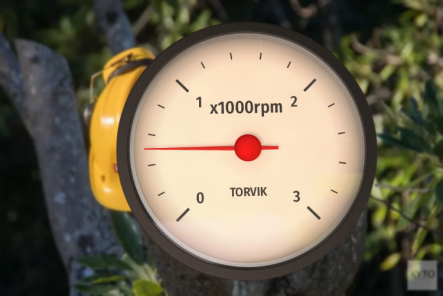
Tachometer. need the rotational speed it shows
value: 500 rpm
